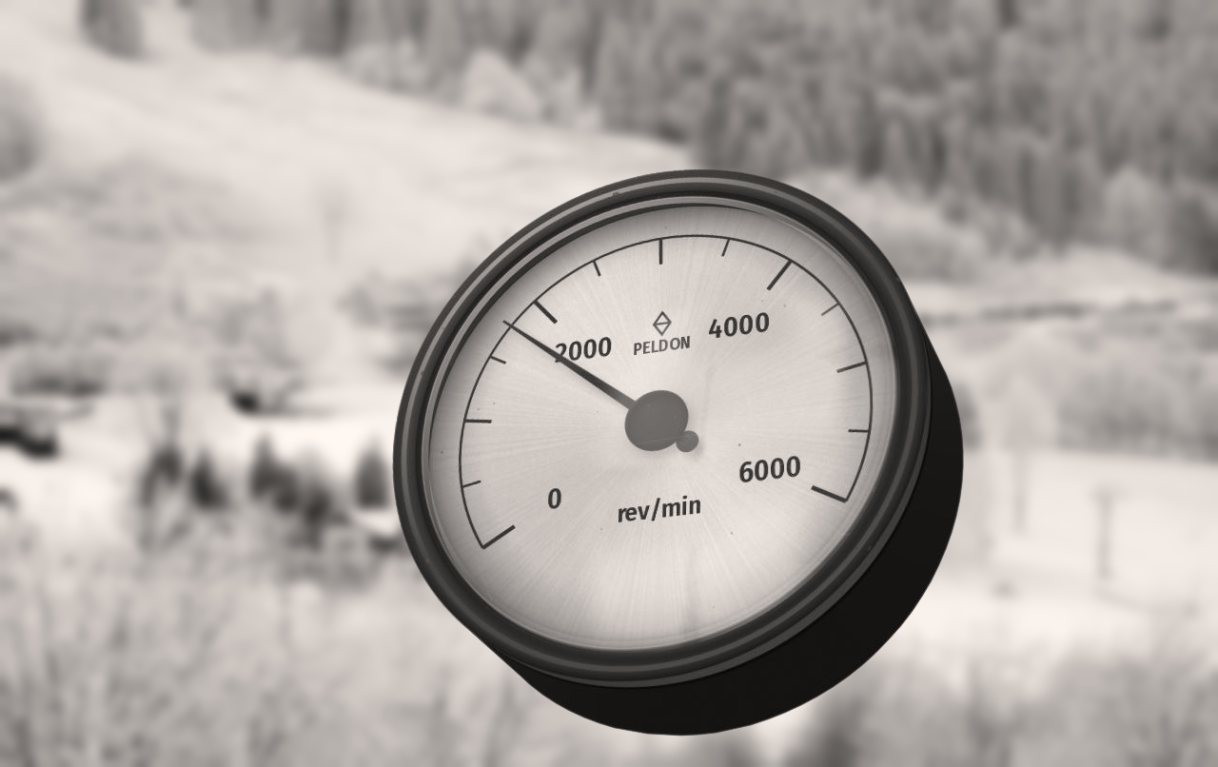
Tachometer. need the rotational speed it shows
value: 1750 rpm
